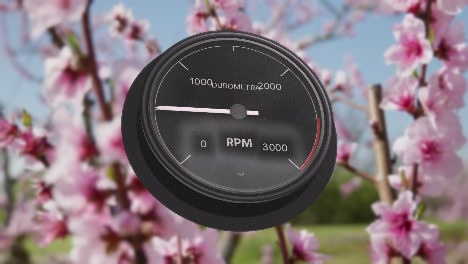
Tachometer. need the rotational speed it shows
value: 500 rpm
